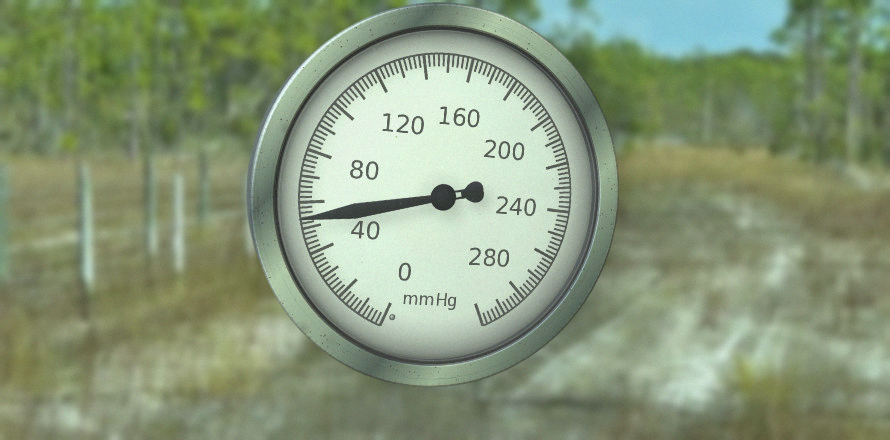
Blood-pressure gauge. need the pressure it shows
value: 54 mmHg
